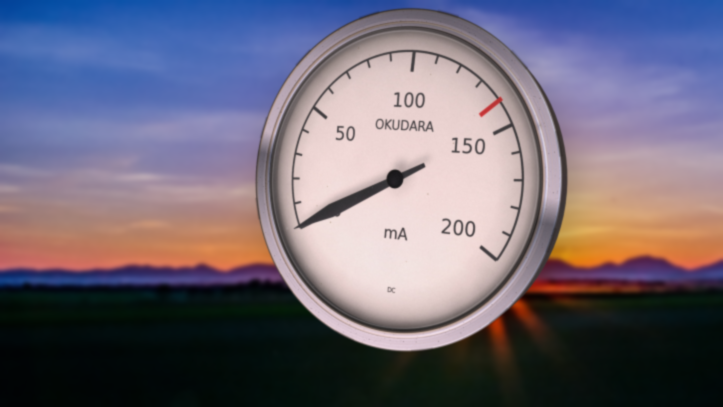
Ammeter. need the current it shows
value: 0 mA
